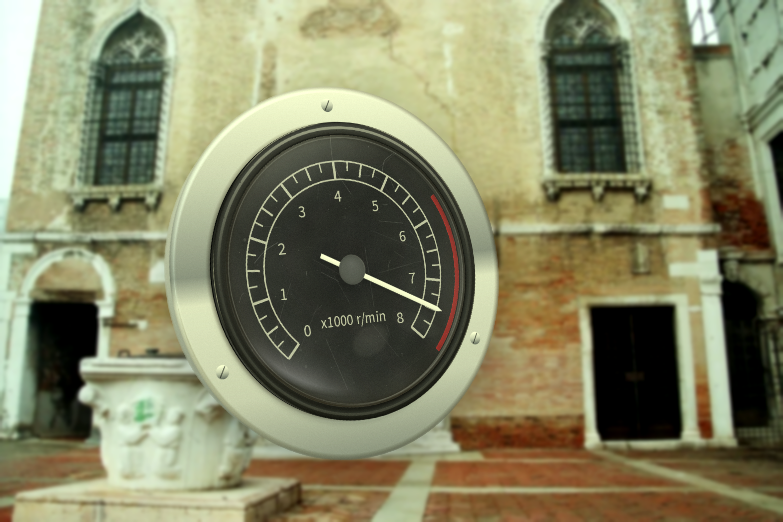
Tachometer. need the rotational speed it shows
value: 7500 rpm
